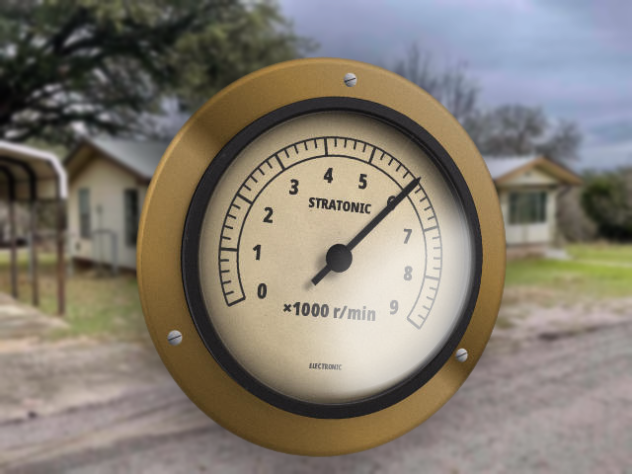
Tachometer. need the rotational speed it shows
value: 6000 rpm
